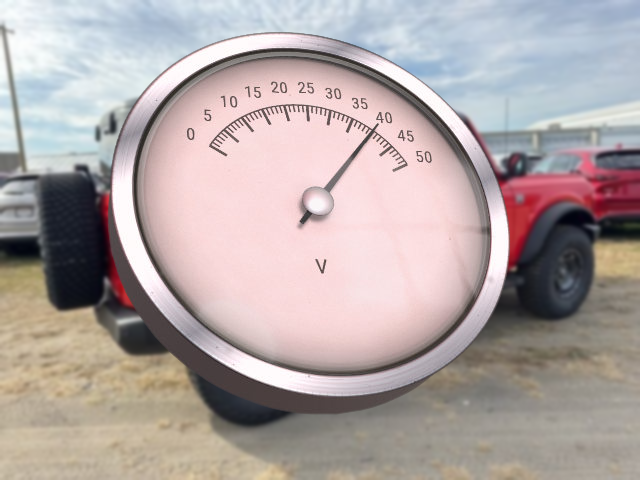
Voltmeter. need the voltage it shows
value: 40 V
